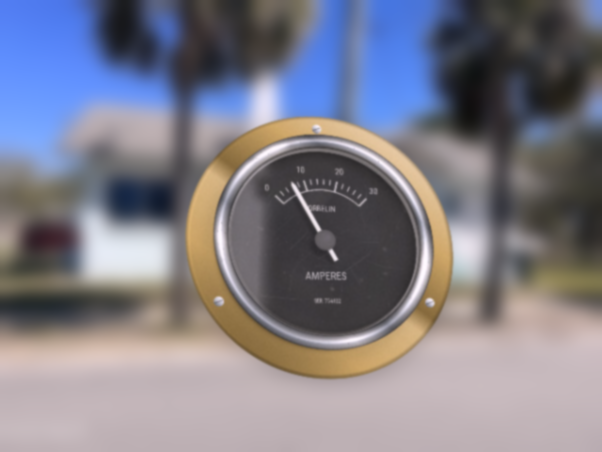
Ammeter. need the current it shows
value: 6 A
